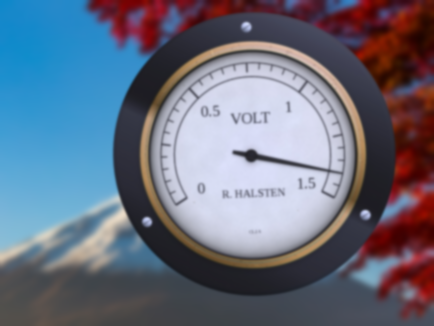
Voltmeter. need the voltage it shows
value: 1.4 V
